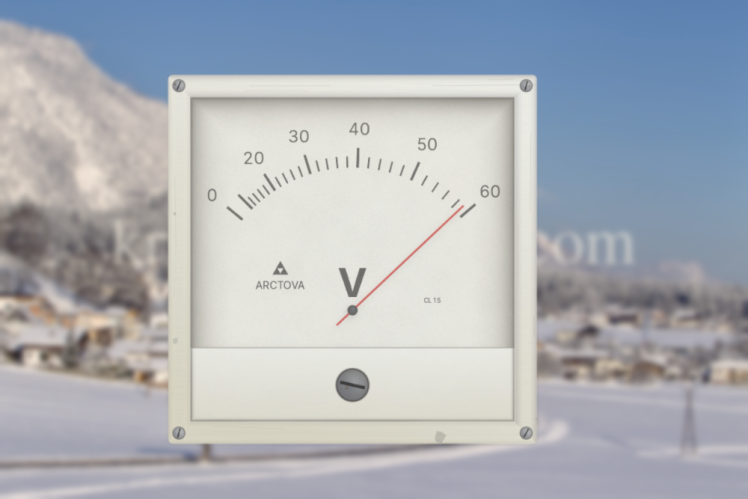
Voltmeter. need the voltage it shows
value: 59 V
